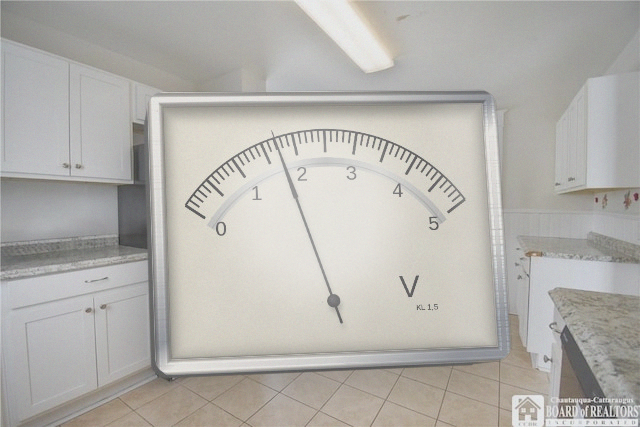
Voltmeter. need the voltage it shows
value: 1.7 V
